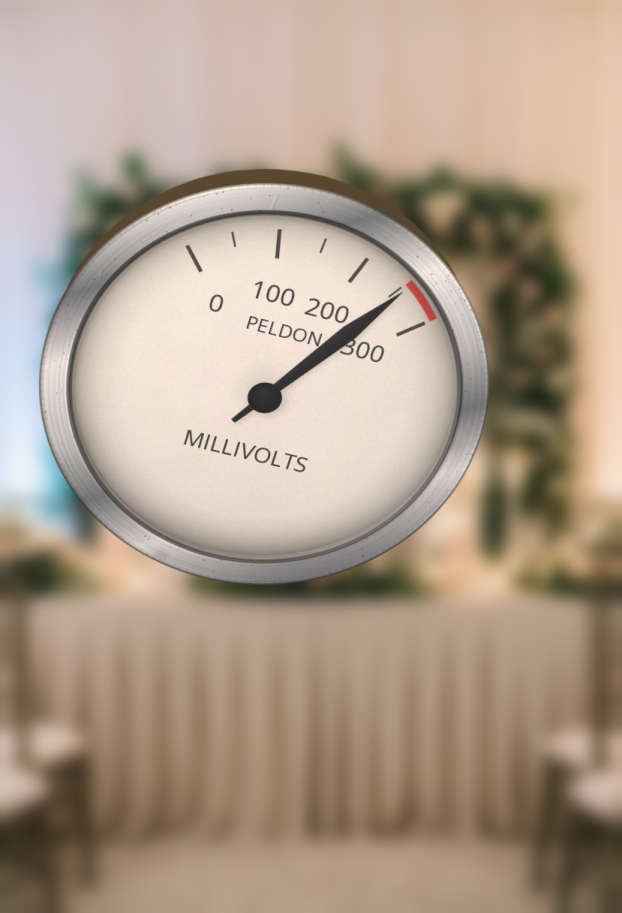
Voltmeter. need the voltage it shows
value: 250 mV
